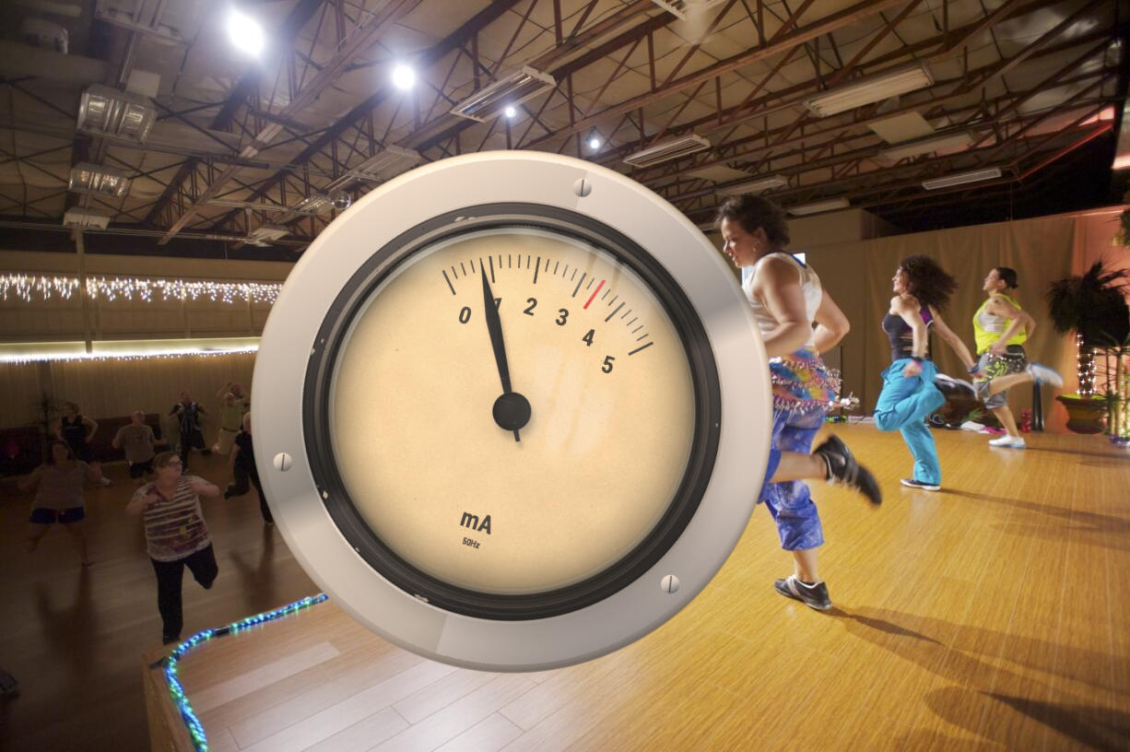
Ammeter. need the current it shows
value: 0.8 mA
